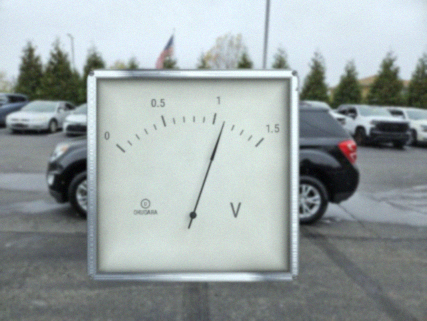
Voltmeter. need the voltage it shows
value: 1.1 V
